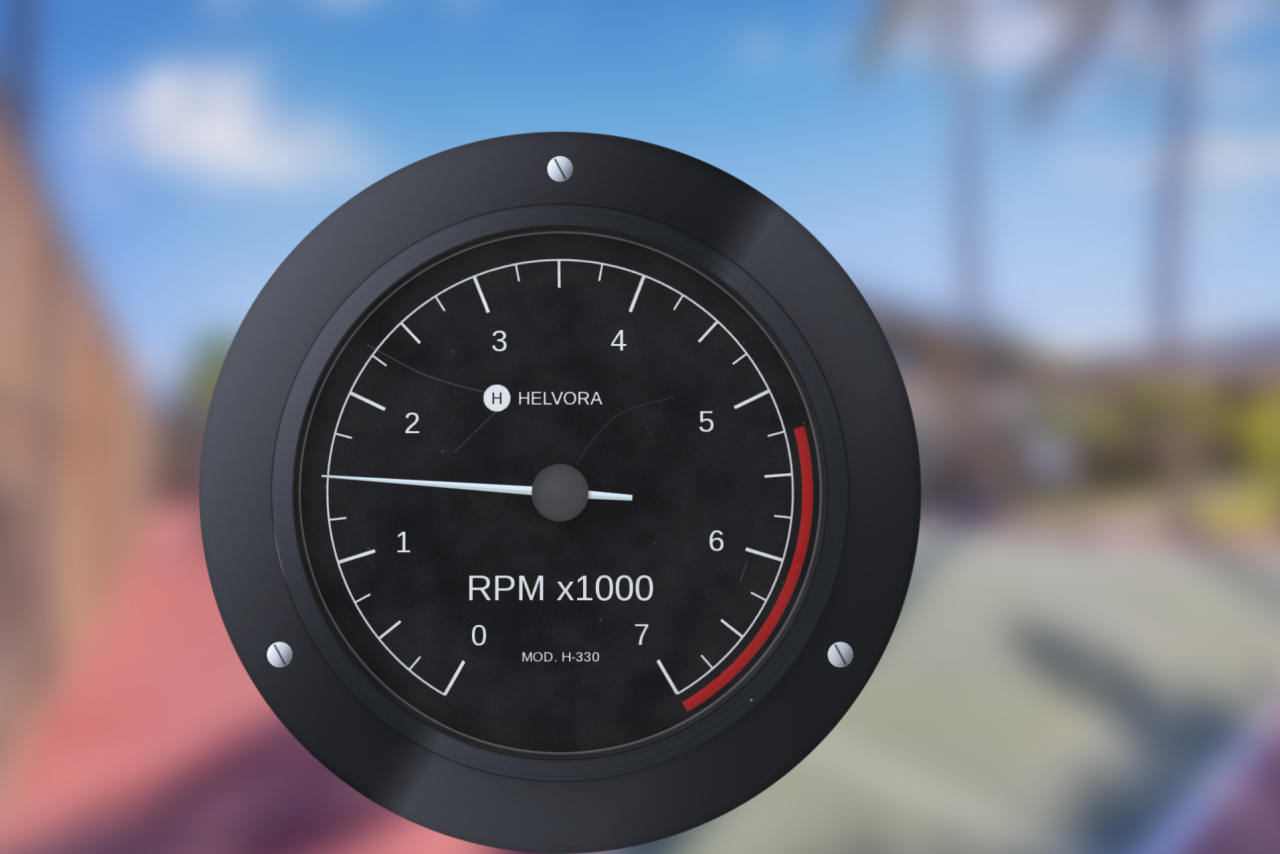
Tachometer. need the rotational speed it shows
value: 1500 rpm
